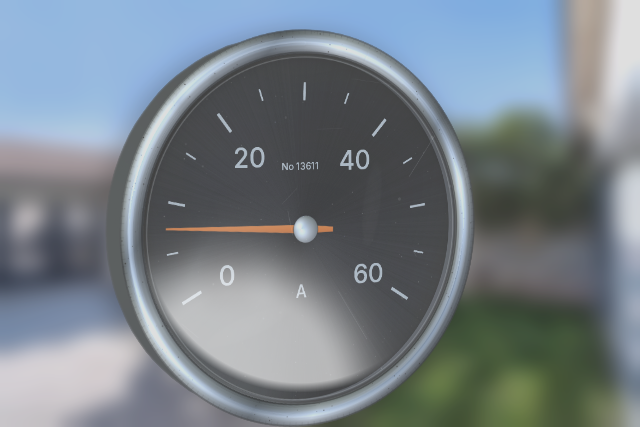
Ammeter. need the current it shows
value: 7.5 A
